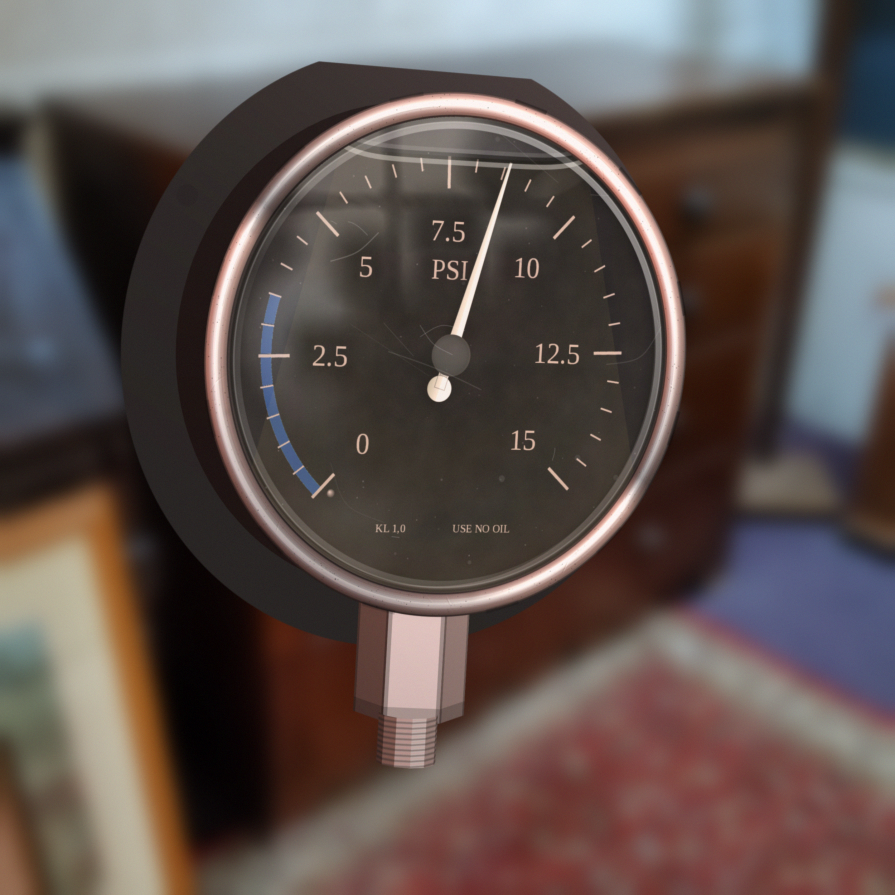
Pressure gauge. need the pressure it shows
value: 8.5 psi
